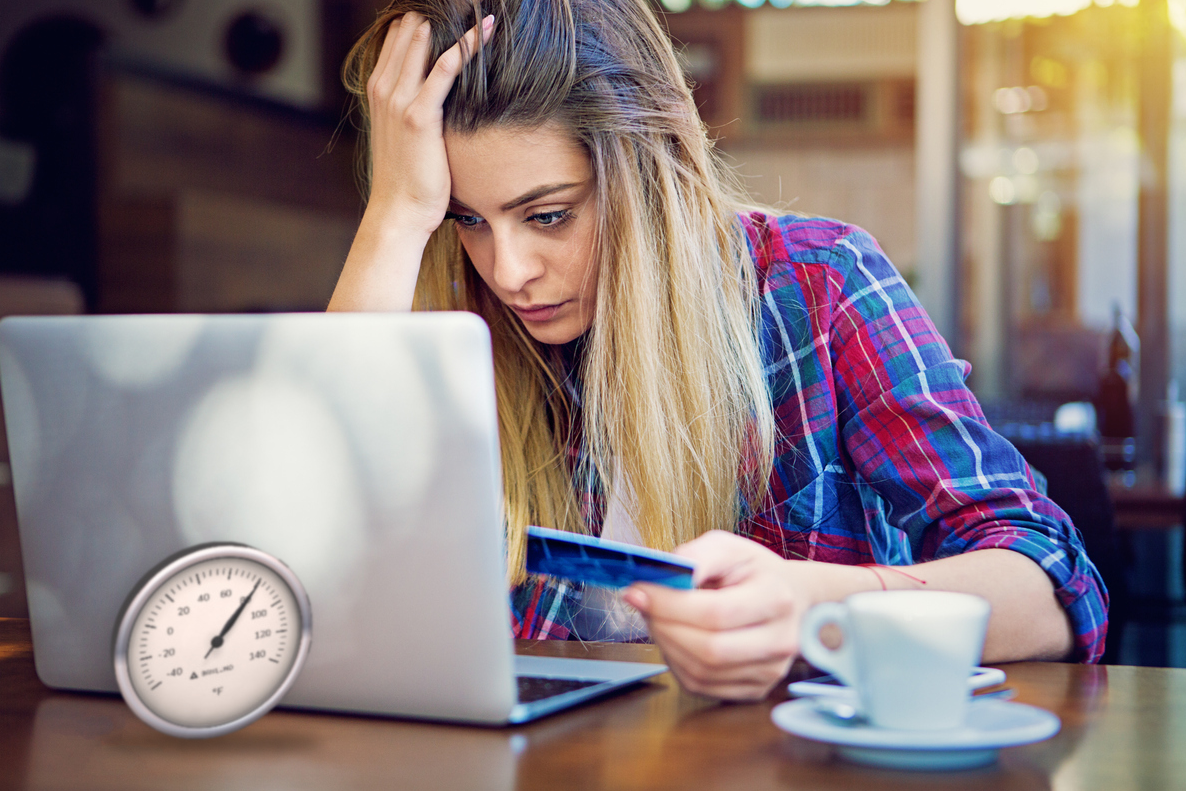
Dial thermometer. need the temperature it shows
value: 80 °F
